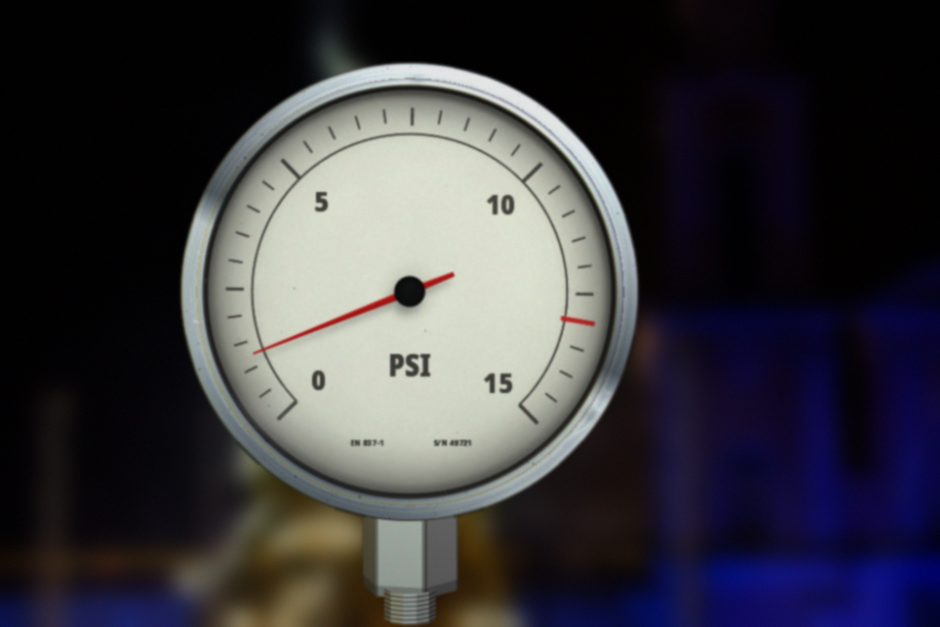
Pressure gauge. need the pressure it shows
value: 1.25 psi
